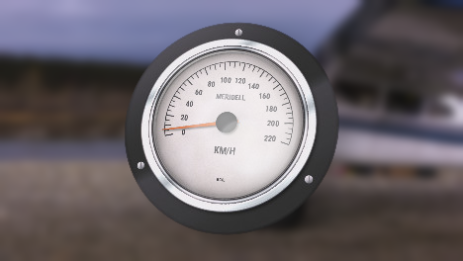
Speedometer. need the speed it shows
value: 5 km/h
